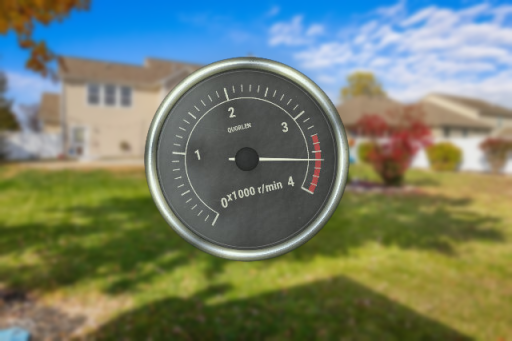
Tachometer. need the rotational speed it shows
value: 3600 rpm
